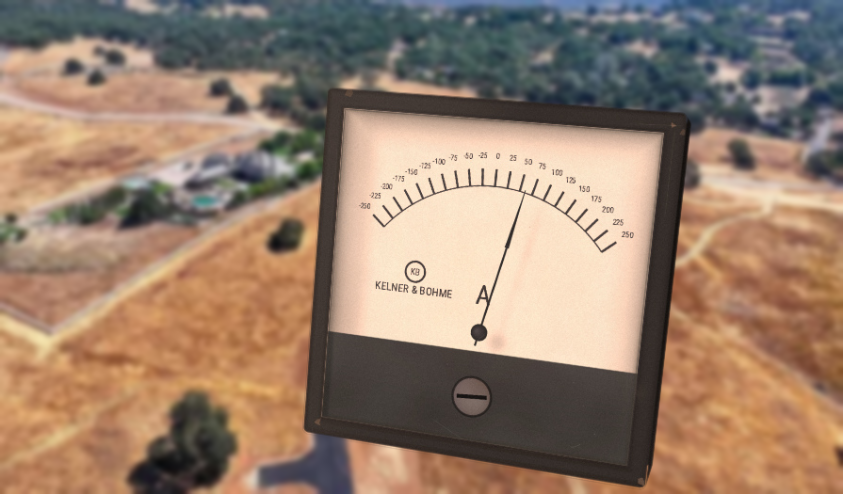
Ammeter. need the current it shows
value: 62.5 A
